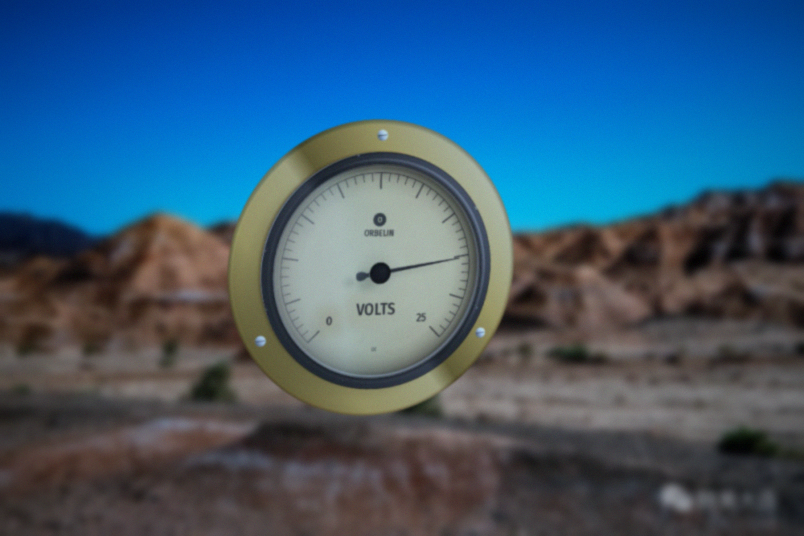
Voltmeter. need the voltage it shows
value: 20 V
